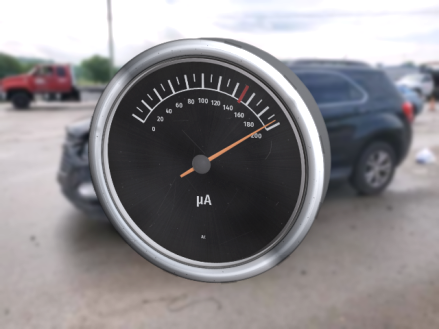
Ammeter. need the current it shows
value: 195 µA
